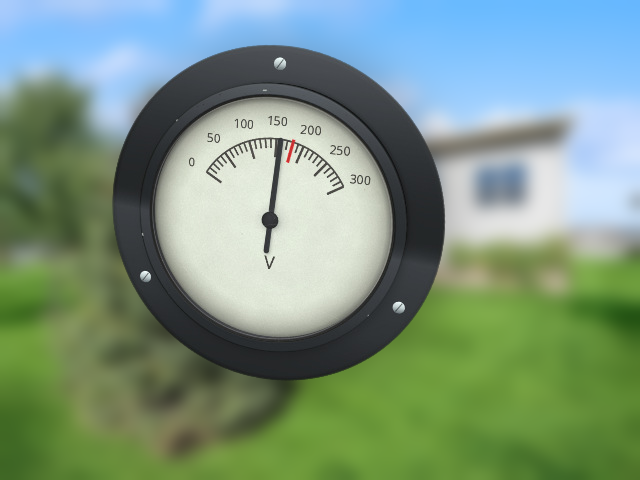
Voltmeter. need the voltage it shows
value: 160 V
